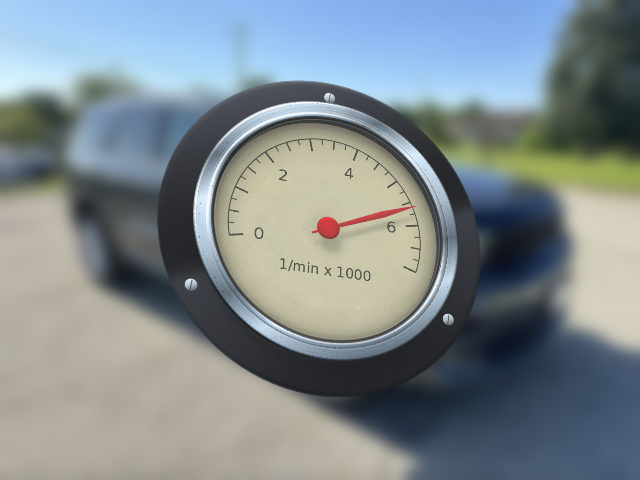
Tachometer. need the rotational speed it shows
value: 5625 rpm
